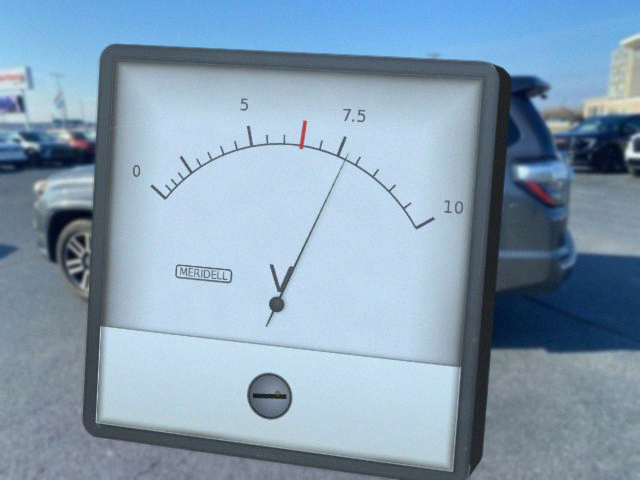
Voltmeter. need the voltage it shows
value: 7.75 V
